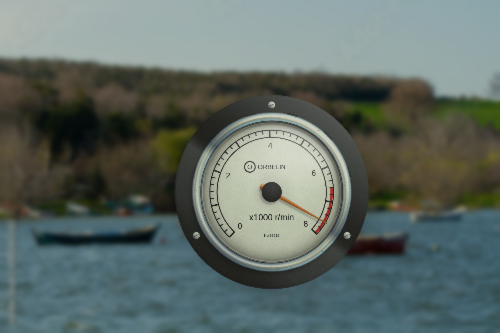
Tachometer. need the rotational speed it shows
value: 7600 rpm
